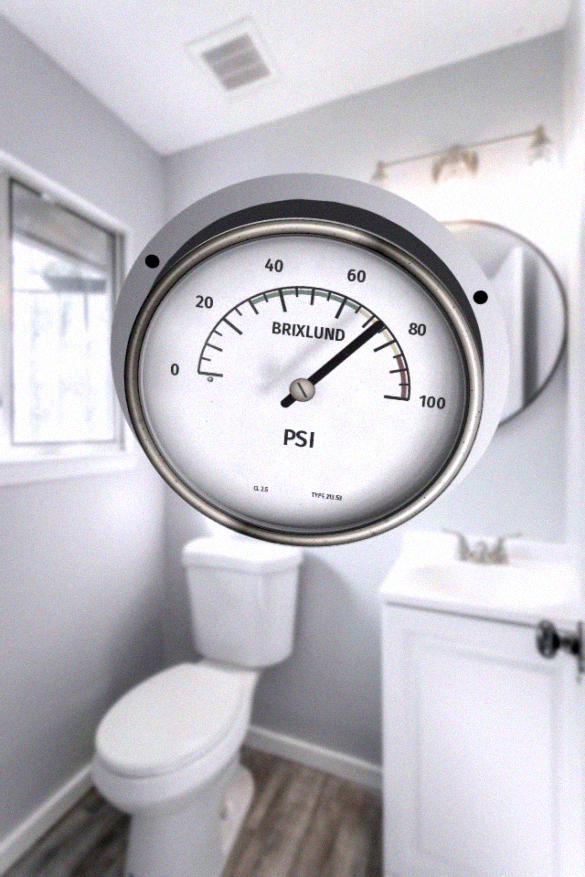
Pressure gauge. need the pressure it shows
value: 72.5 psi
